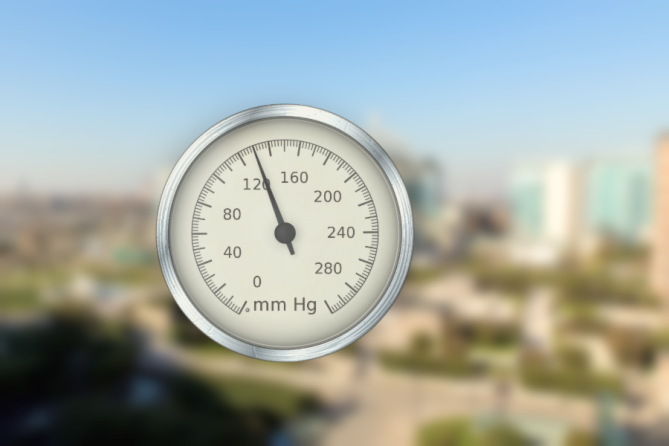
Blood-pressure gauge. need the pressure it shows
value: 130 mmHg
